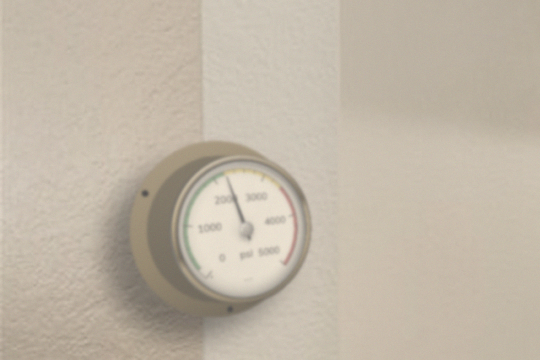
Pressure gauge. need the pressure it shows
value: 2200 psi
